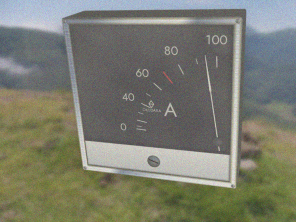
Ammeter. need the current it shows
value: 95 A
